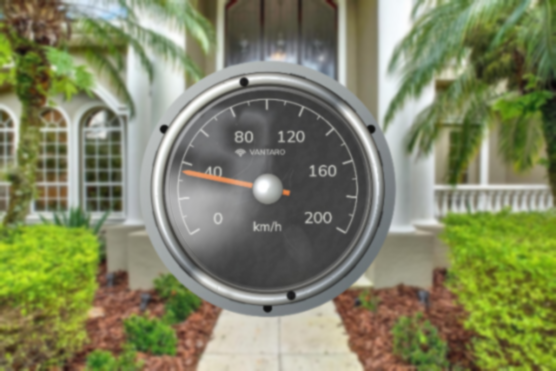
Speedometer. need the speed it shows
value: 35 km/h
